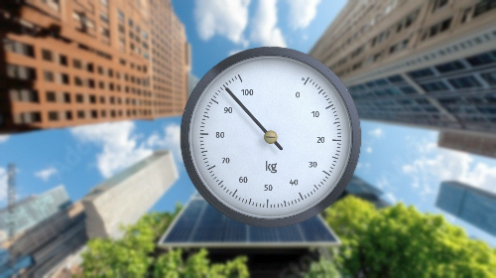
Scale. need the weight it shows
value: 95 kg
